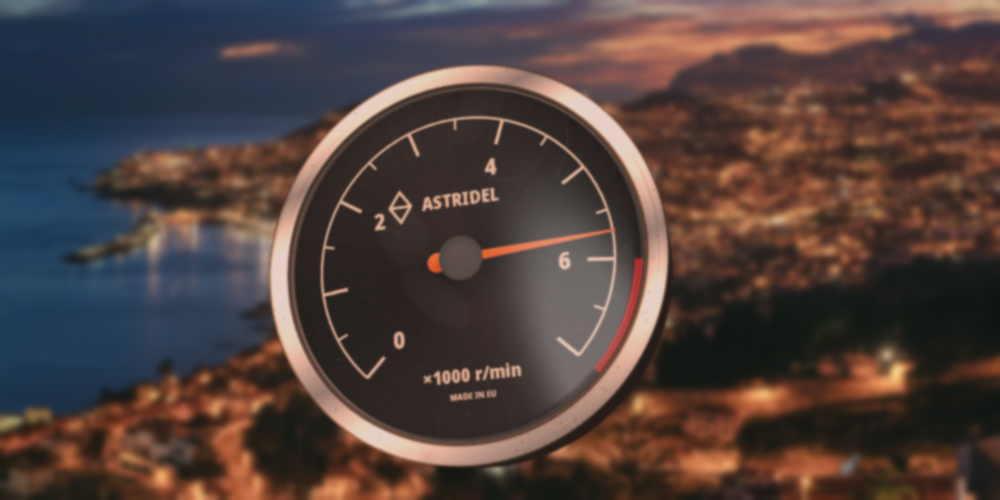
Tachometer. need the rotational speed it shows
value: 5750 rpm
